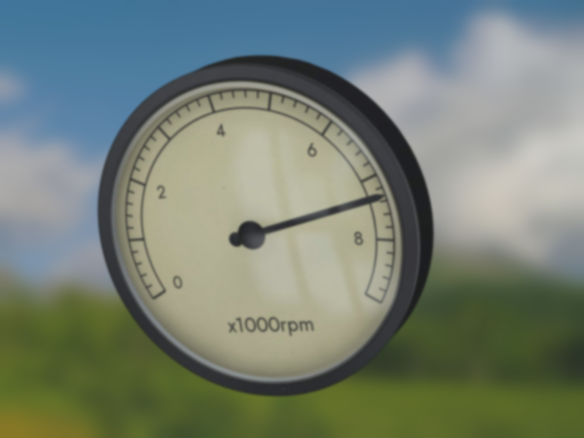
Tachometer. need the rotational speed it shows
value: 7300 rpm
